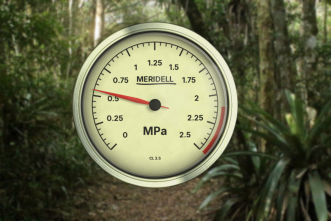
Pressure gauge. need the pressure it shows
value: 0.55 MPa
